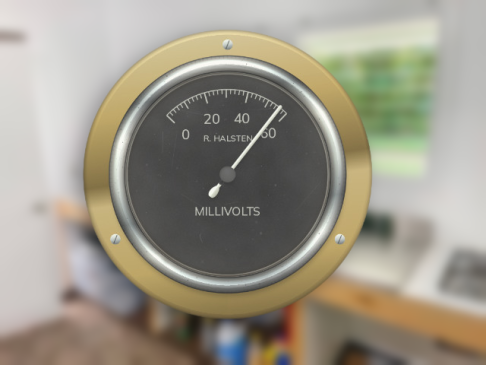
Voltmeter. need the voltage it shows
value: 56 mV
